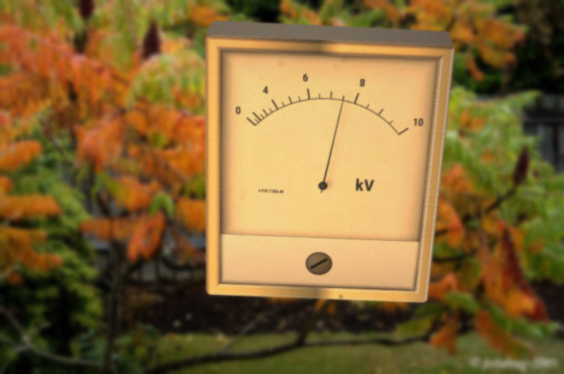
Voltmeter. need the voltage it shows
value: 7.5 kV
